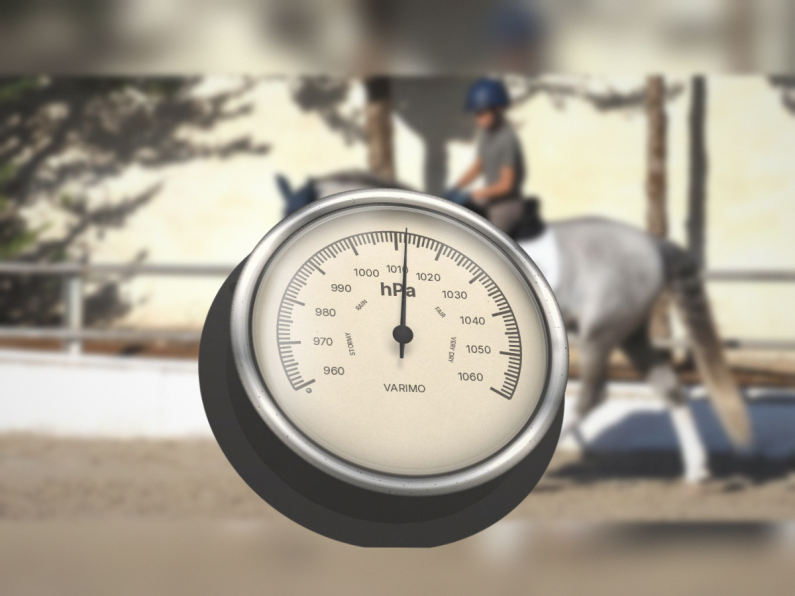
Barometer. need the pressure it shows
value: 1012 hPa
